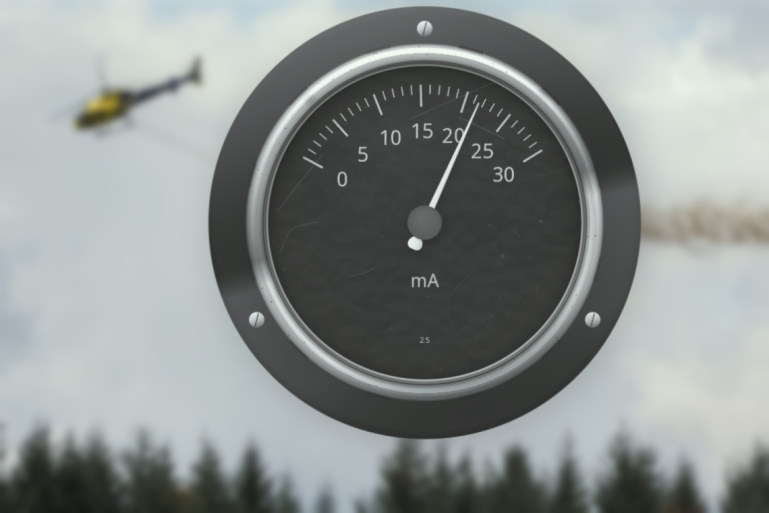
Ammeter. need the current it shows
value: 21.5 mA
